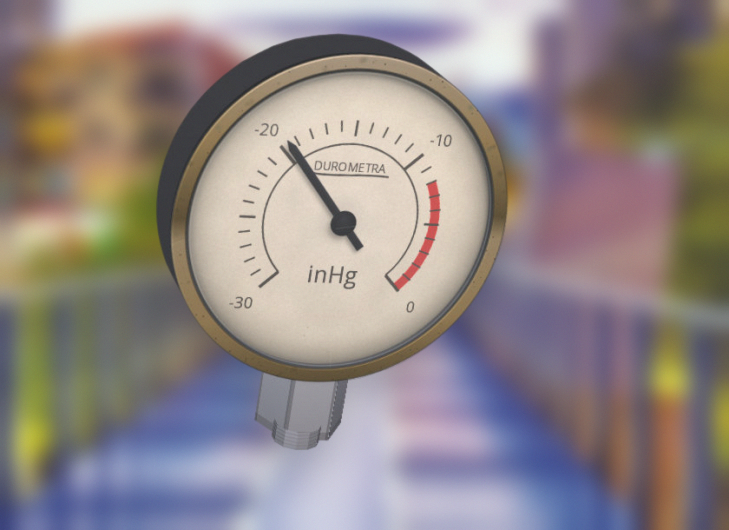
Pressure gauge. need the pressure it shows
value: -19.5 inHg
